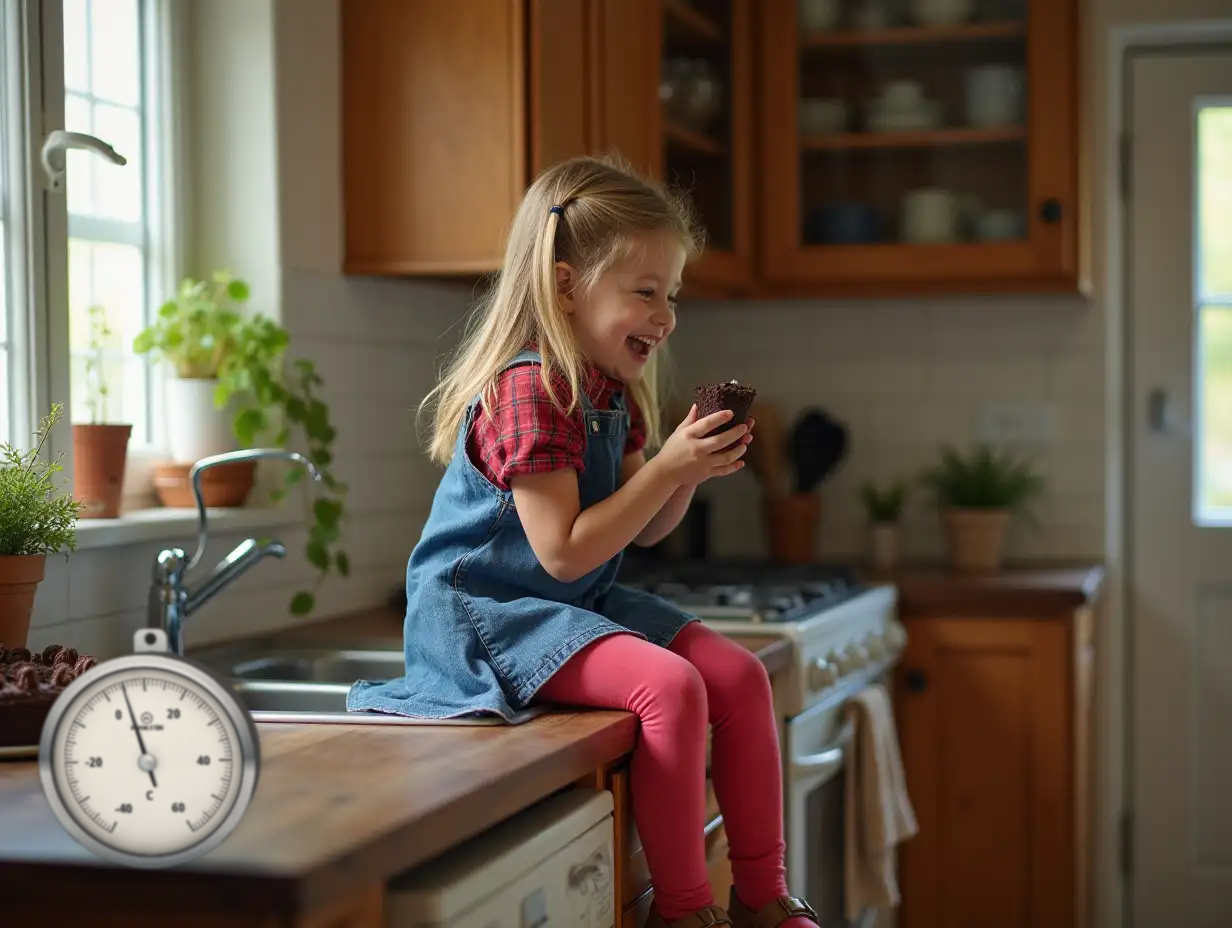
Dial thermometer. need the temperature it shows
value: 5 °C
